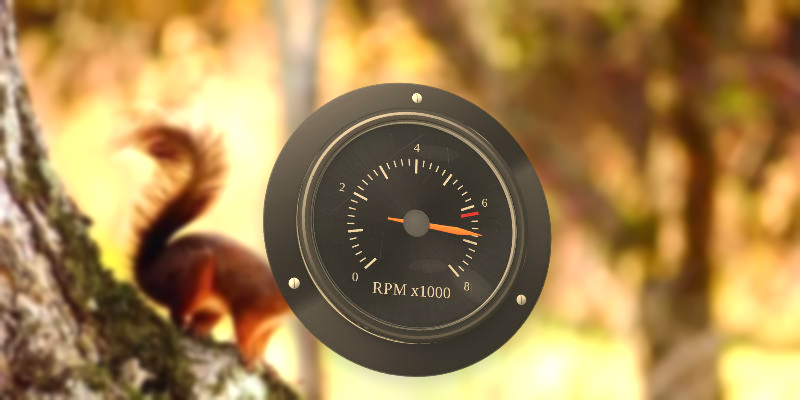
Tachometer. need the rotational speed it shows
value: 6800 rpm
